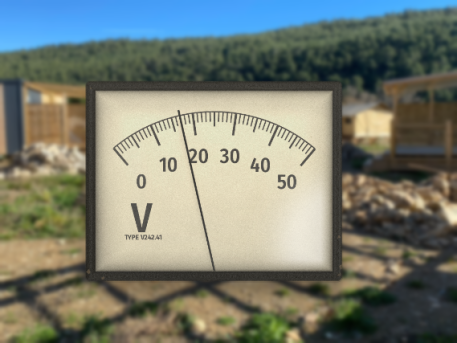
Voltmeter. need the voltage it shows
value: 17 V
